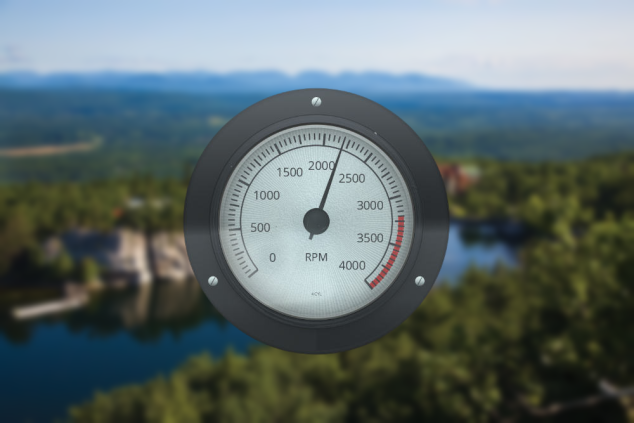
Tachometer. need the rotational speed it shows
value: 2200 rpm
